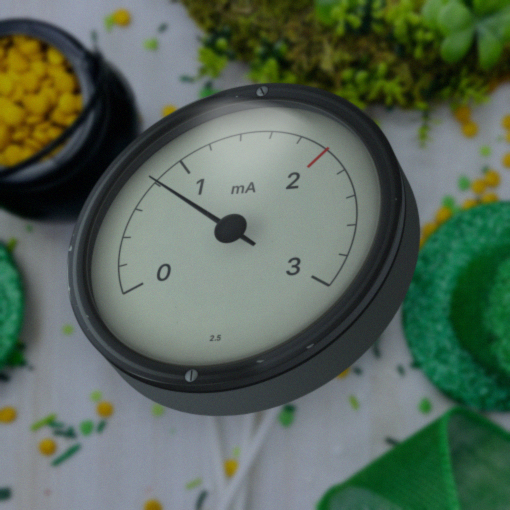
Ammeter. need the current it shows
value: 0.8 mA
